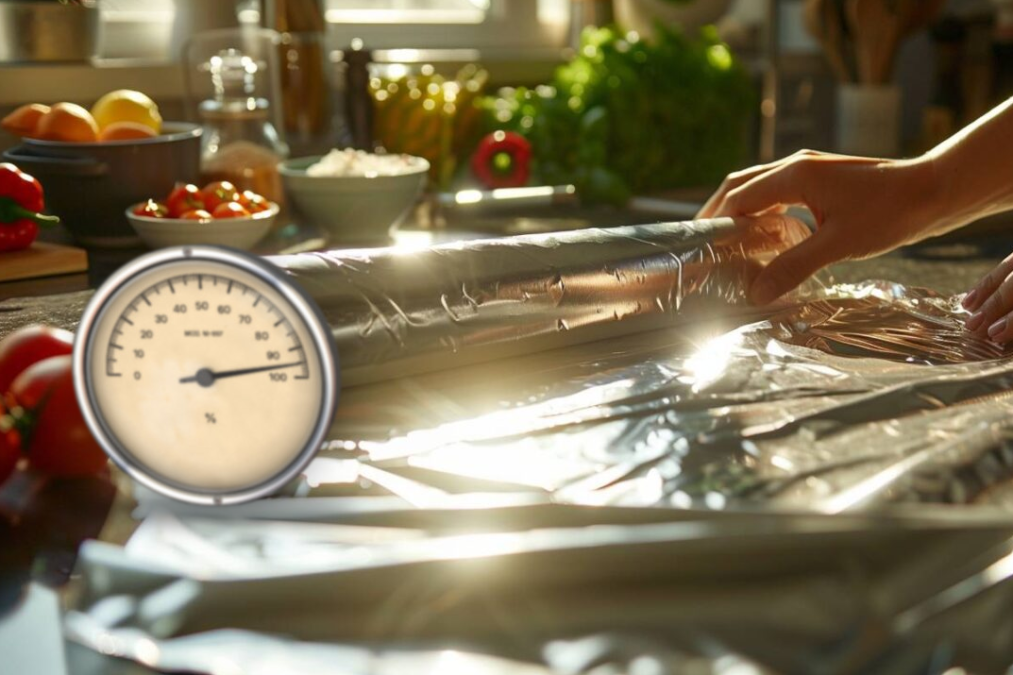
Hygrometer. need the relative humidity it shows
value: 95 %
